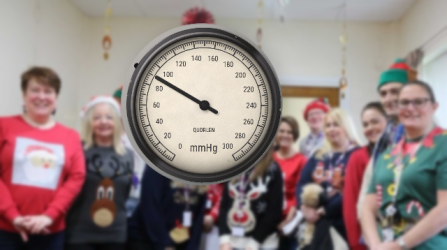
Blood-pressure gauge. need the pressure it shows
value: 90 mmHg
